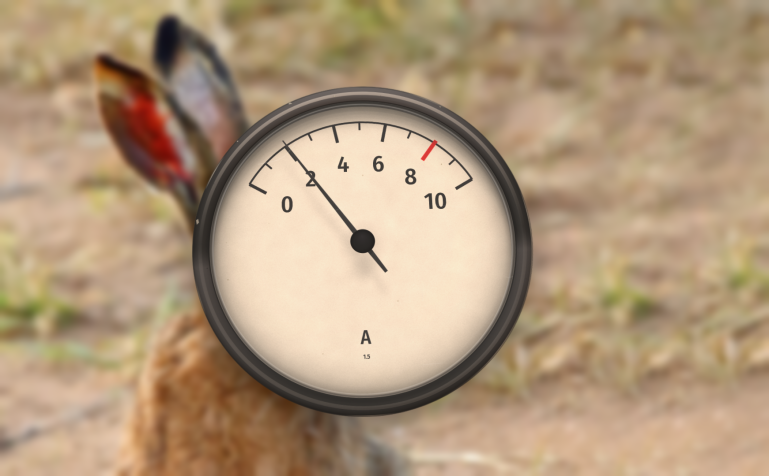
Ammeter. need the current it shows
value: 2 A
